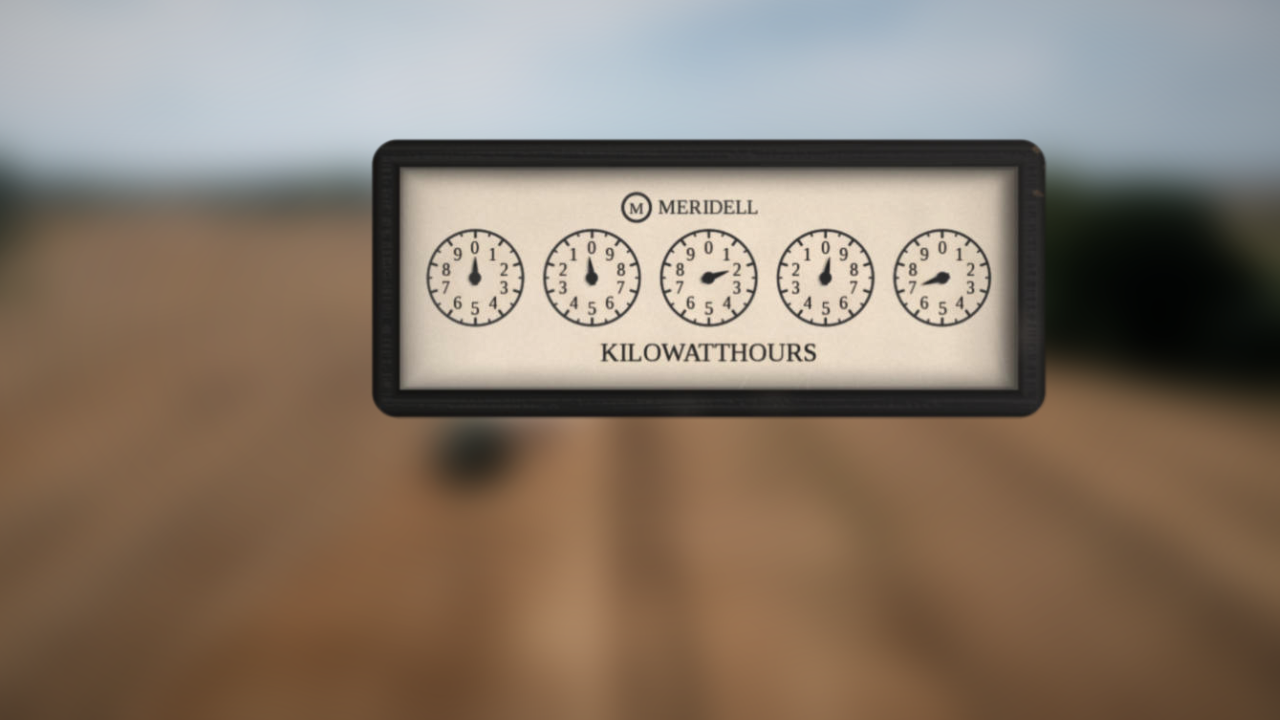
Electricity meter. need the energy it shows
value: 197 kWh
